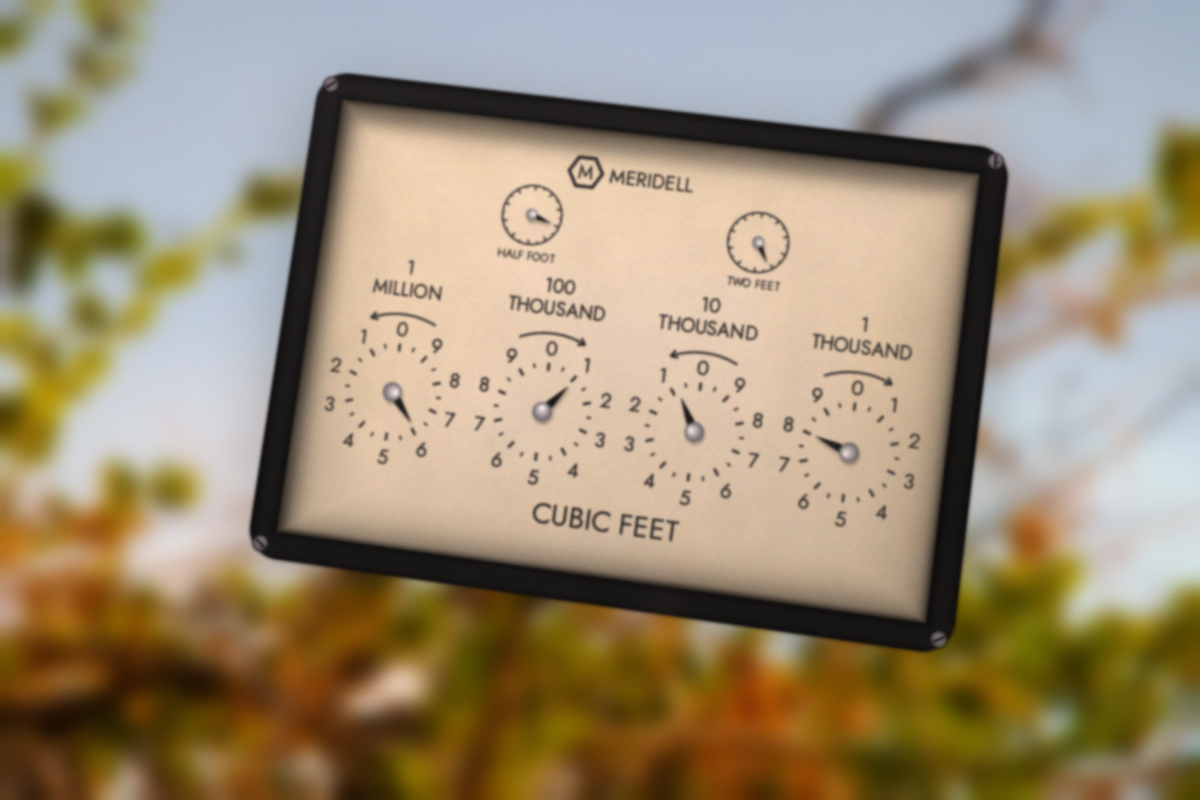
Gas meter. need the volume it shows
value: 610800 ft³
